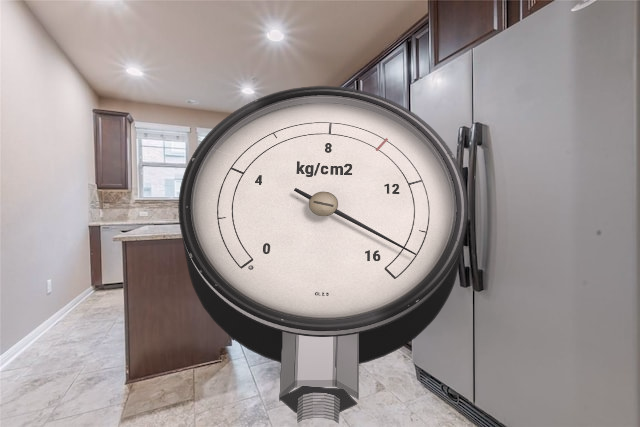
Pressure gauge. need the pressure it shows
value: 15 kg/cm²
